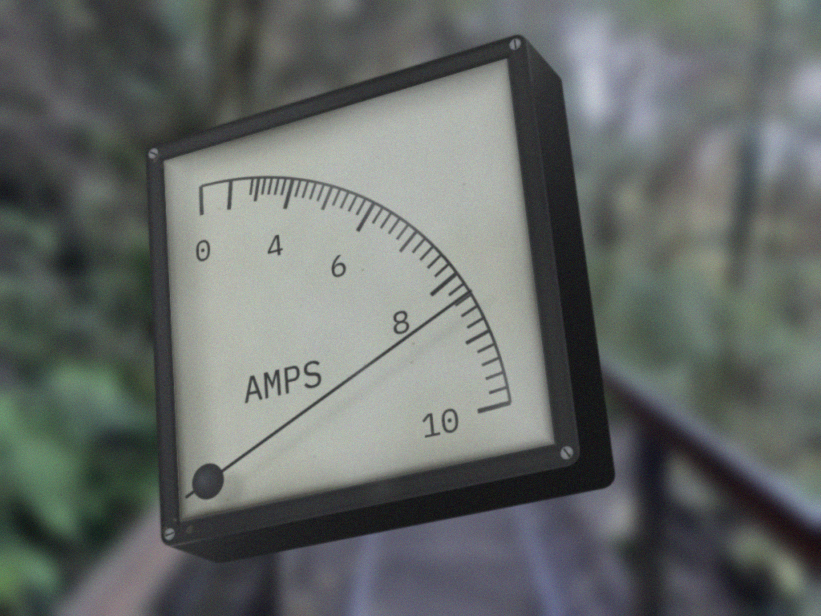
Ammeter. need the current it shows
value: 8.4 A
